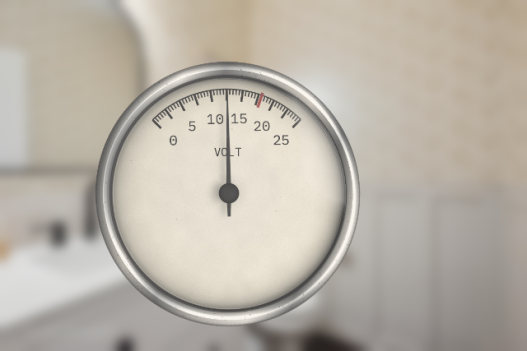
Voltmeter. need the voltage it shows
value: 12.5 V
